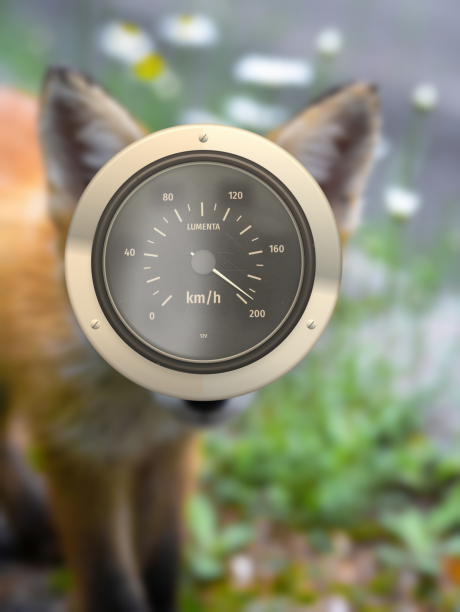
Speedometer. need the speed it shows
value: 195 km/h
